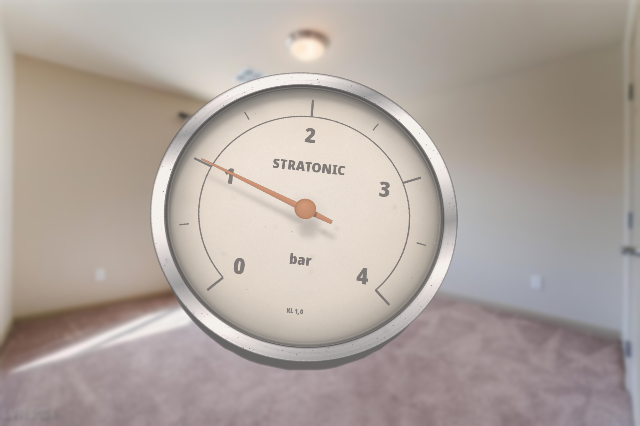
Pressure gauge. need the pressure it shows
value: 1 bar
